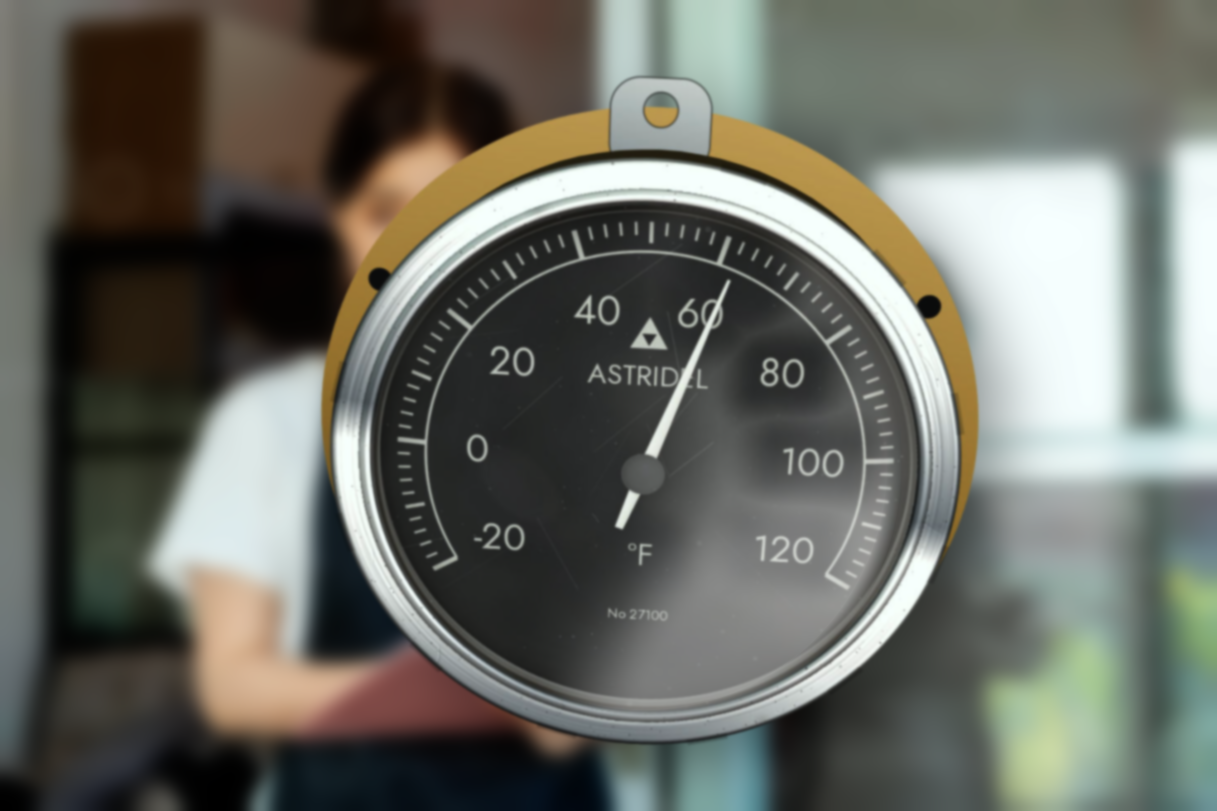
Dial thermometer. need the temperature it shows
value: 62 °F
